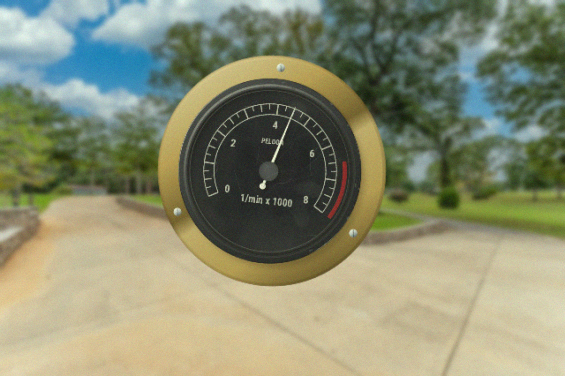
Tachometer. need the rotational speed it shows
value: 4500 rpm
